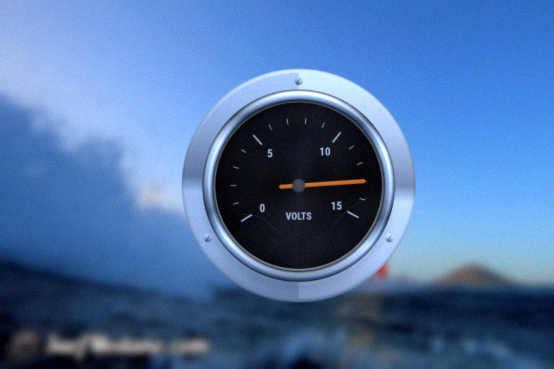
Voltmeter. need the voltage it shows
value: 13 V
